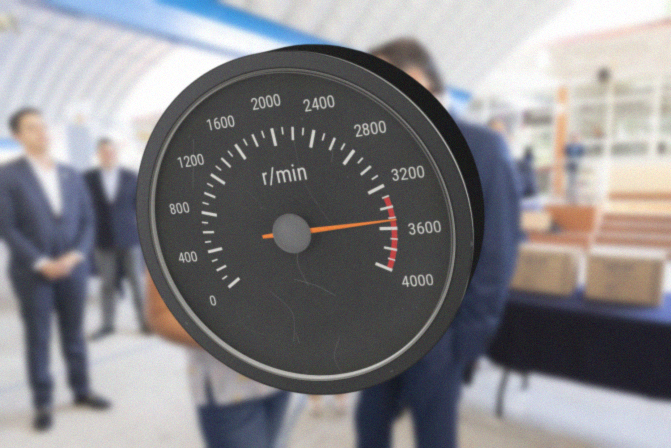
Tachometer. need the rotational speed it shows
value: 3500 rpm
